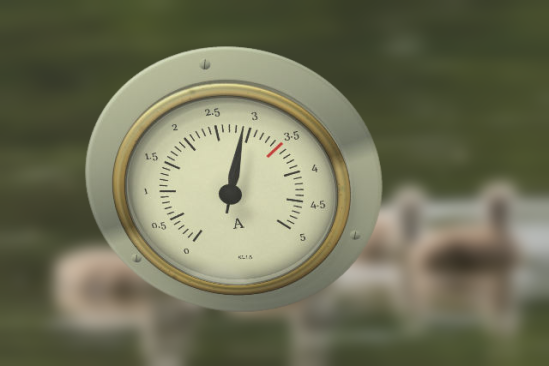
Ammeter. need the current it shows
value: 2.9 A
